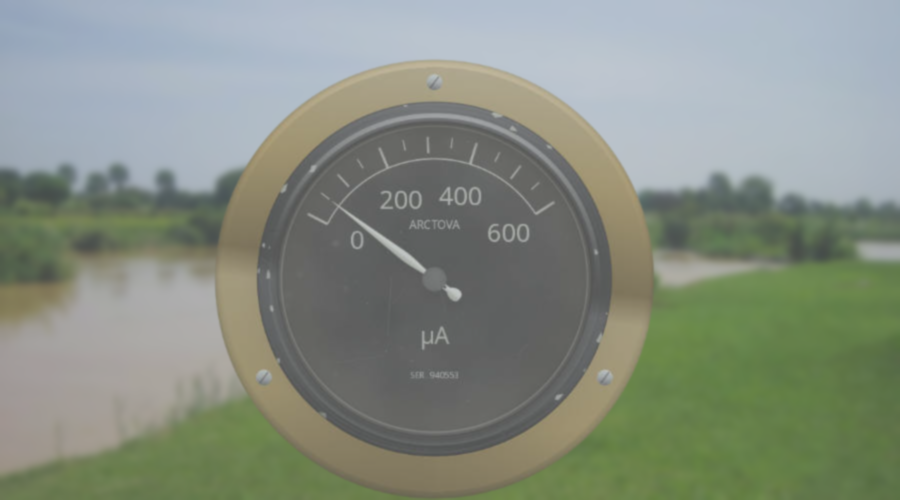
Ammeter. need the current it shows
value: 50 µA
